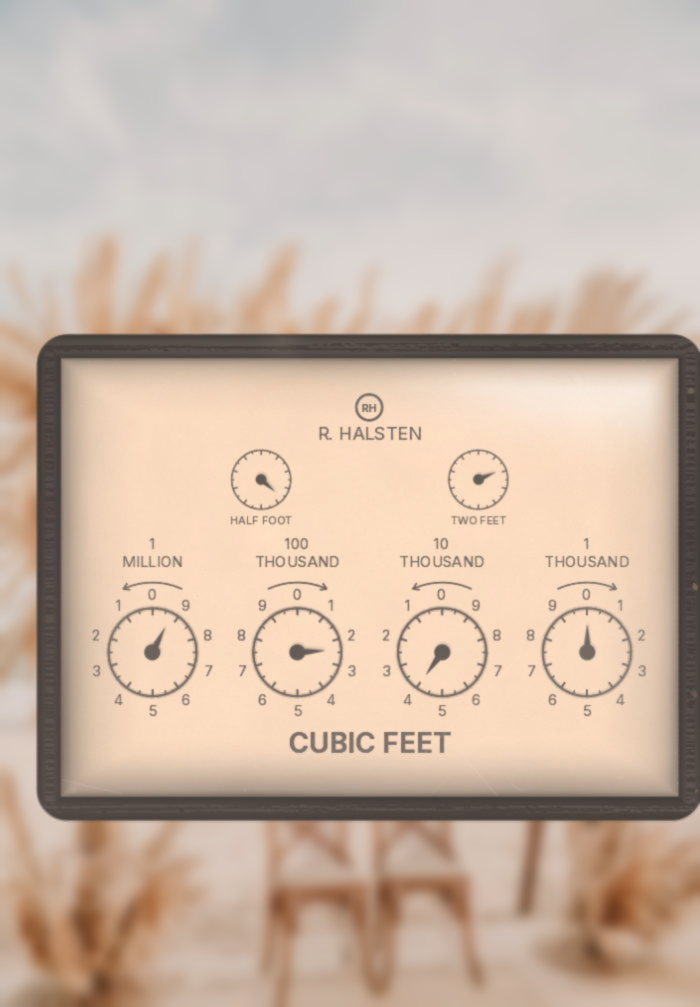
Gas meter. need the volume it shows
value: 924000 ft³
